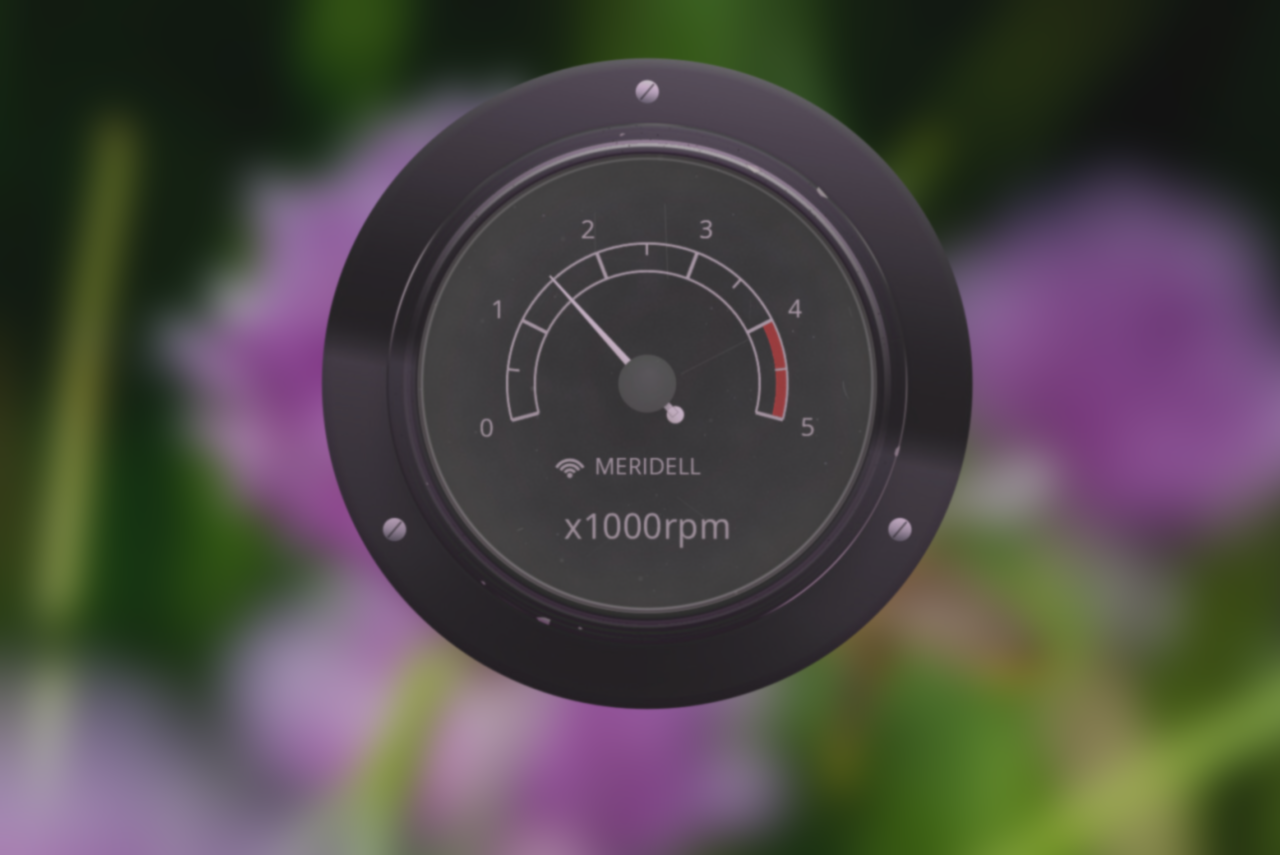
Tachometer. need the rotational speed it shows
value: 1500 rpm
